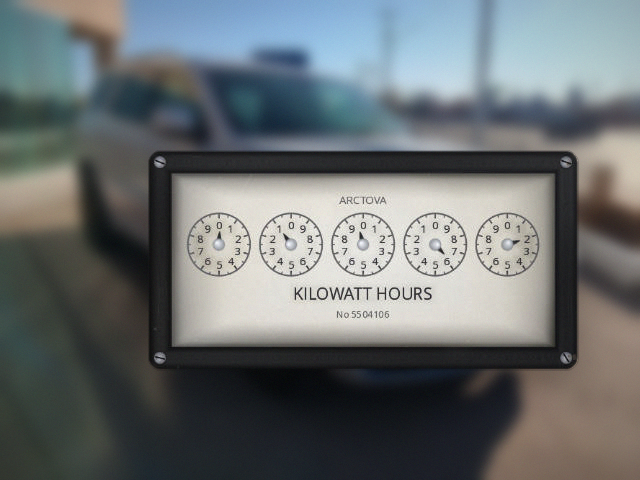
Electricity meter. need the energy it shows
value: 962 kWh
